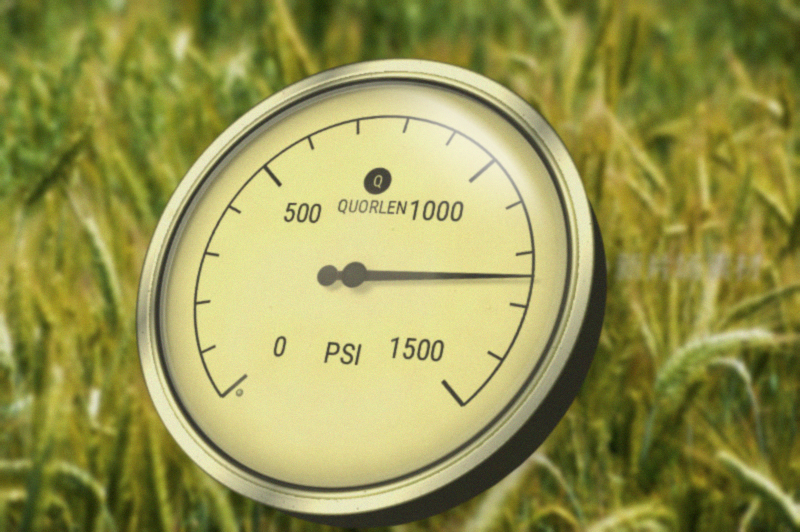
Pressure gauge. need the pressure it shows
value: 1250 psi
